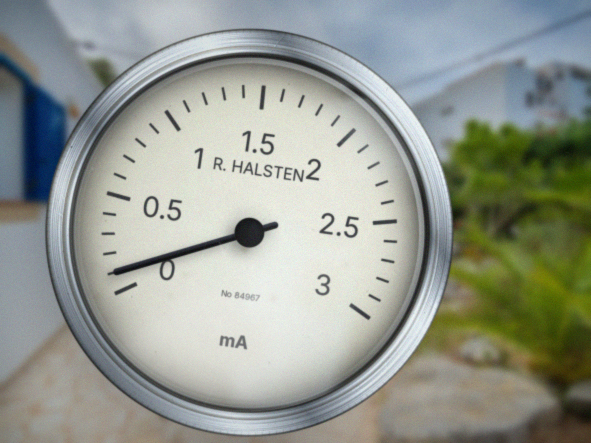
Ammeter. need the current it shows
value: 0.1 mA
